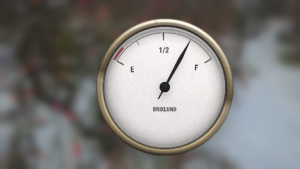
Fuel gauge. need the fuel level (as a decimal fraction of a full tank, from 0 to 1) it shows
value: 0.75
